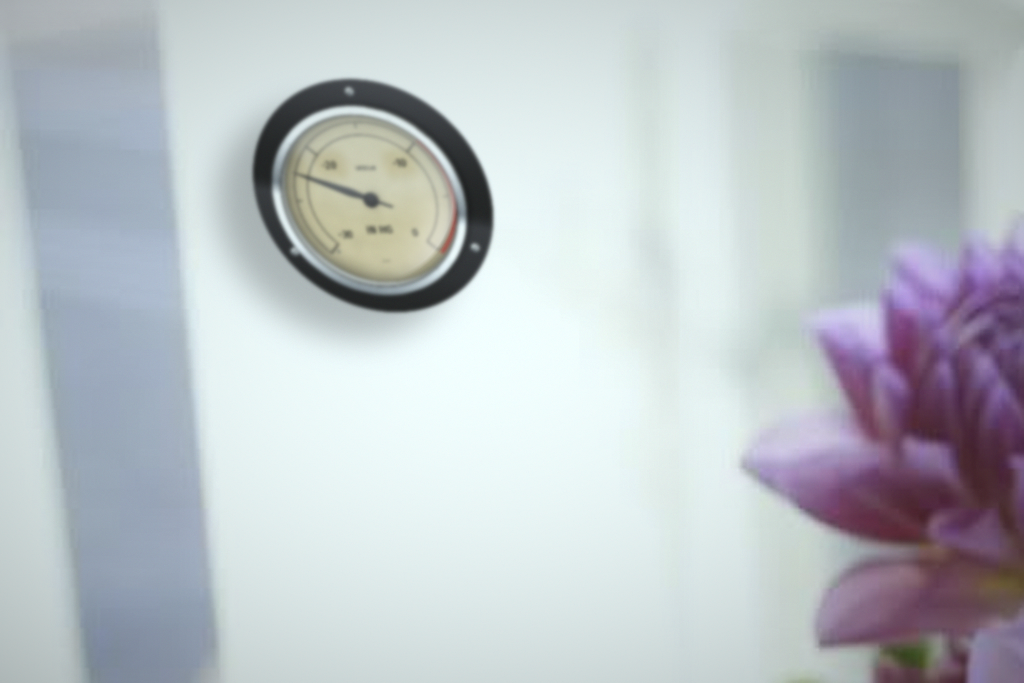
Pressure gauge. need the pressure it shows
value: -22.5 inHg
